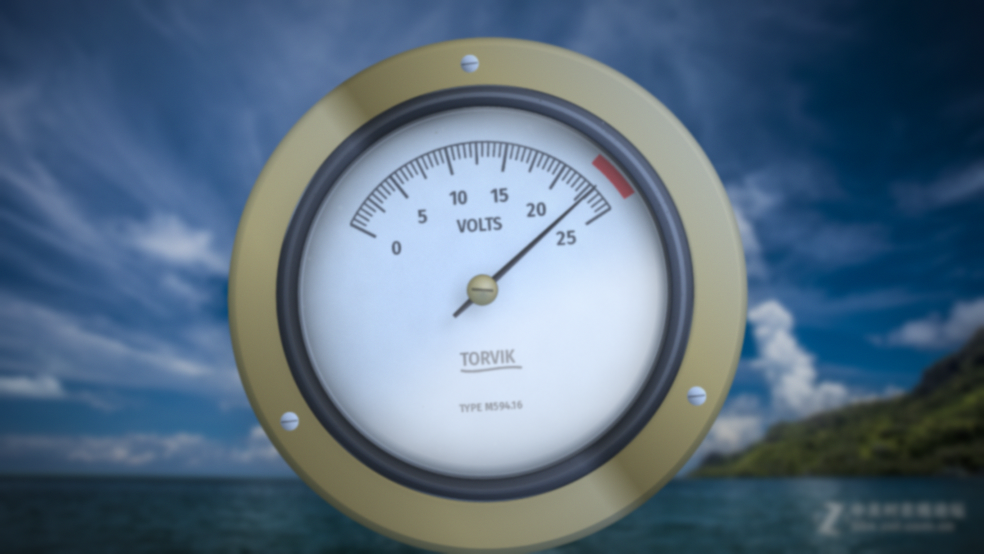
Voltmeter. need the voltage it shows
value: 23 V
